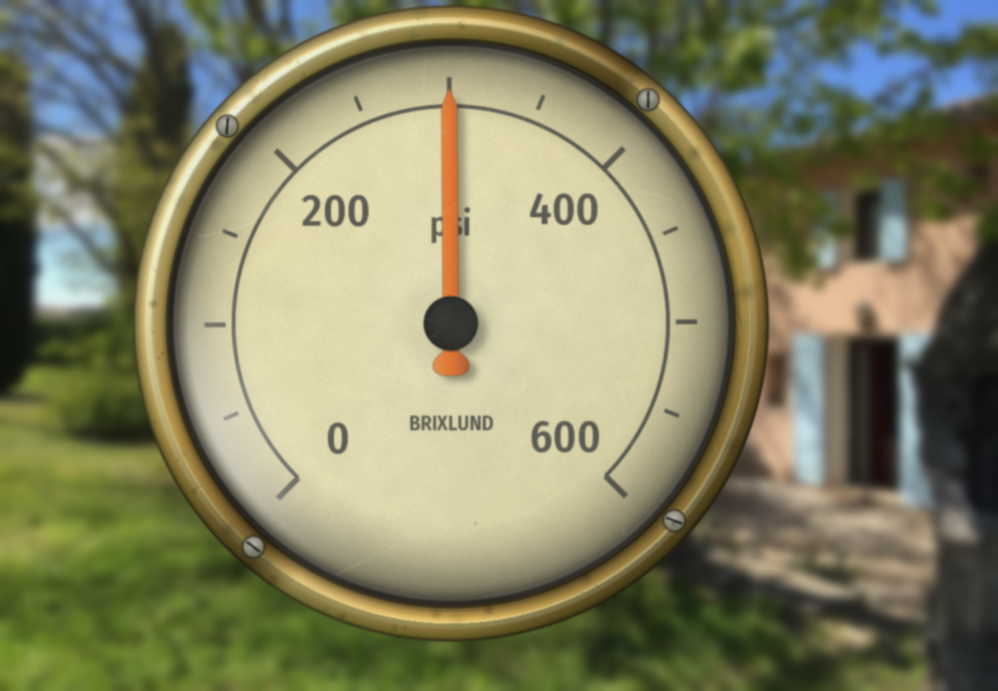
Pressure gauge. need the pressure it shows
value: 300 psi
